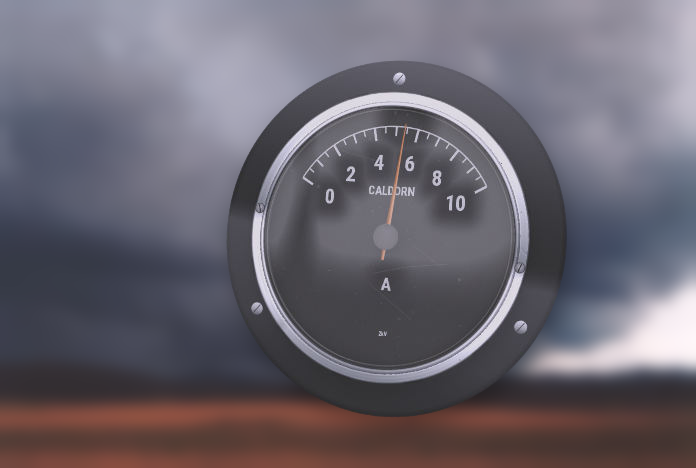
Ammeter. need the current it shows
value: 5.5 A
